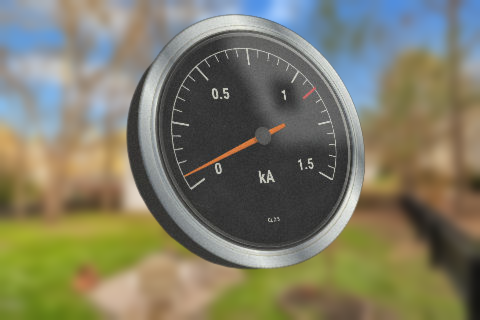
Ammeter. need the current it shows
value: 0.05 kA
